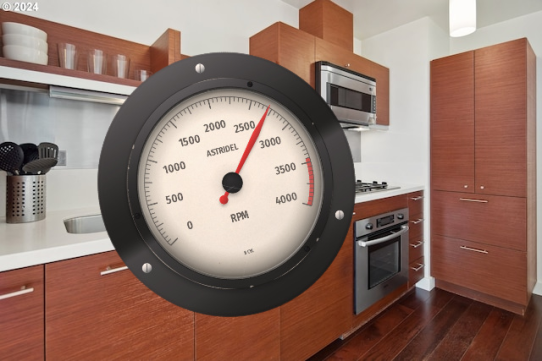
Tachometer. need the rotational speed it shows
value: 2700 rpm
